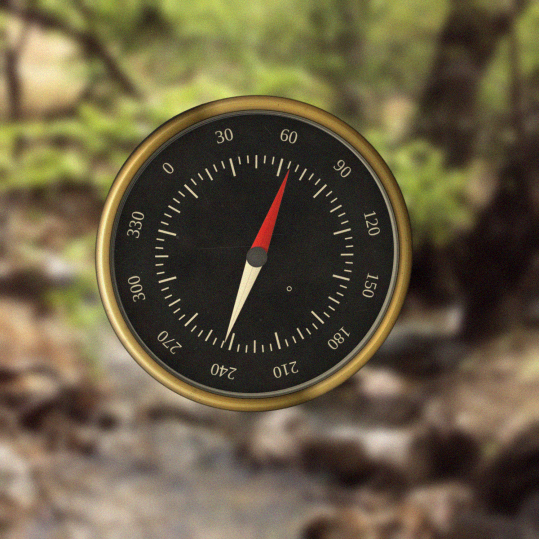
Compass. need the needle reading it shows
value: 65 °
